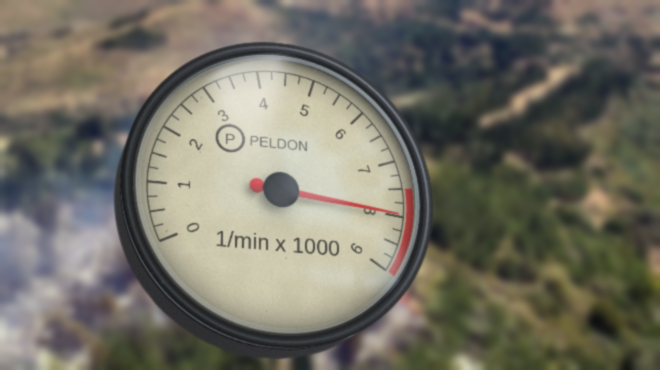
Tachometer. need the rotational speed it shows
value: 8000 rpm
